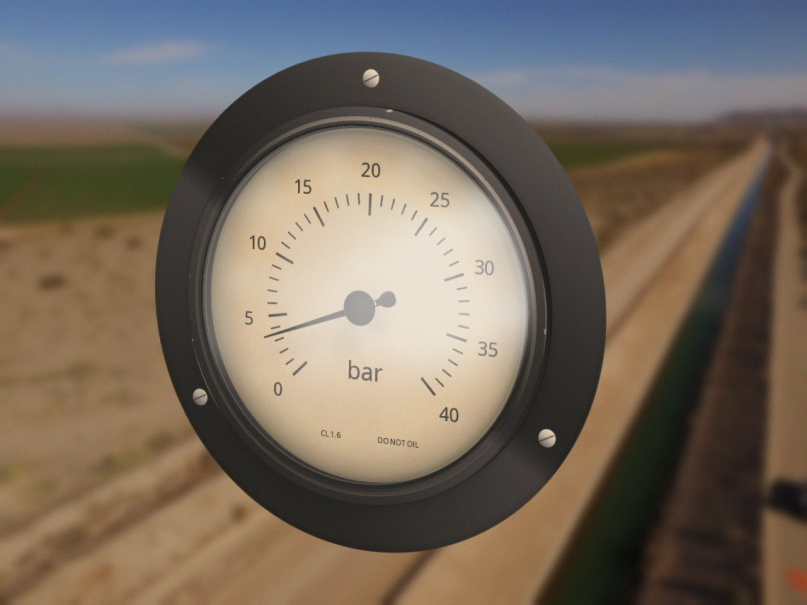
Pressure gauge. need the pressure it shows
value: 3.5 bar
